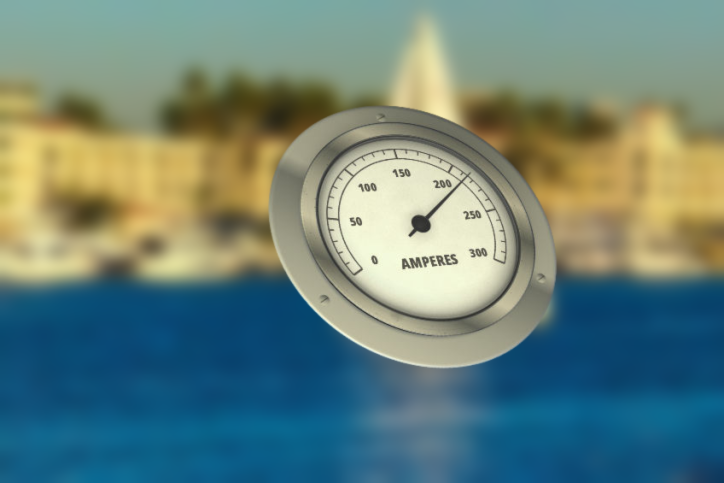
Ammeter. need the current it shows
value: 215 A
